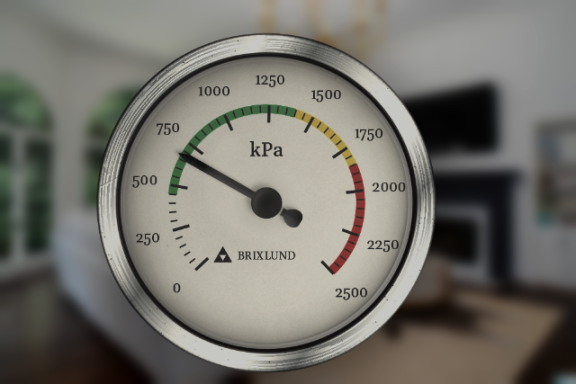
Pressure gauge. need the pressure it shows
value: 675 kPa
